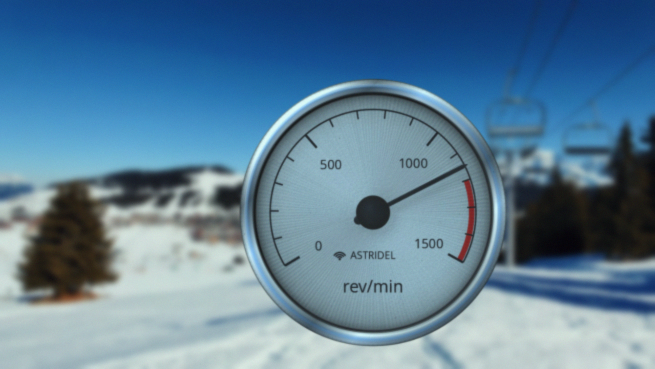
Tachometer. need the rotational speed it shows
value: 1150 rpm
